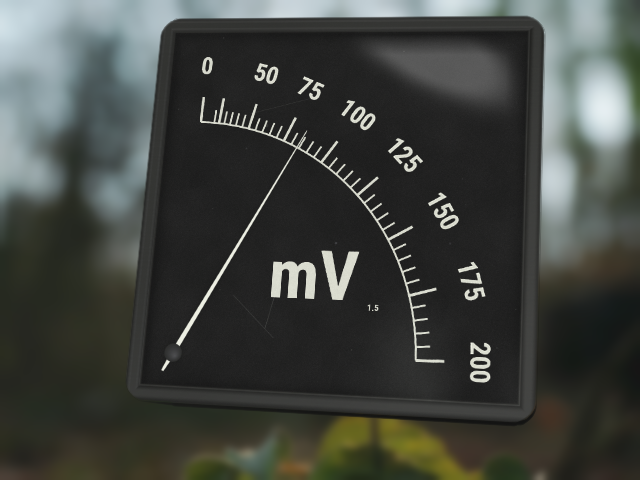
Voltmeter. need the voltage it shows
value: 85 mV
